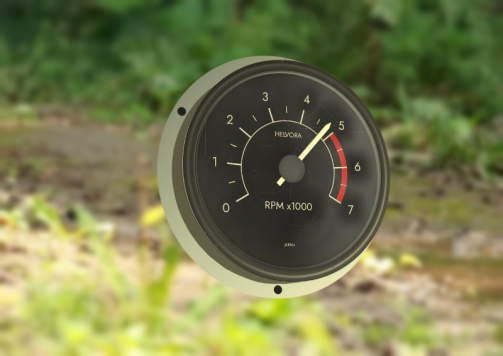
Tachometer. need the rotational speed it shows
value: 4750 rpm
